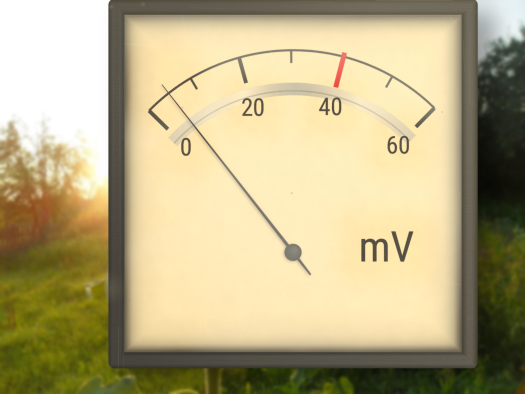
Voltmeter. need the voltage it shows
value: 5 mV
